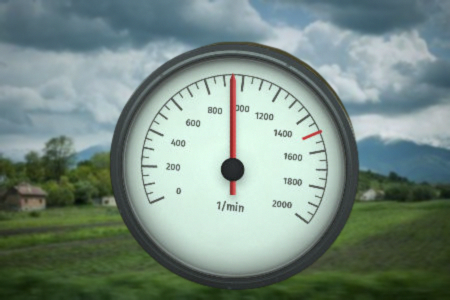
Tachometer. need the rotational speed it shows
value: 950 rpm
